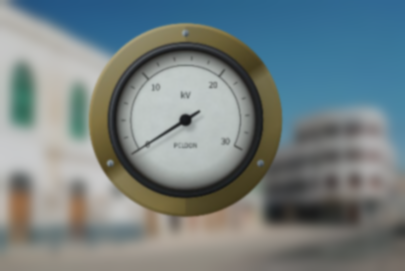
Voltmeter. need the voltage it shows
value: 0 kV
